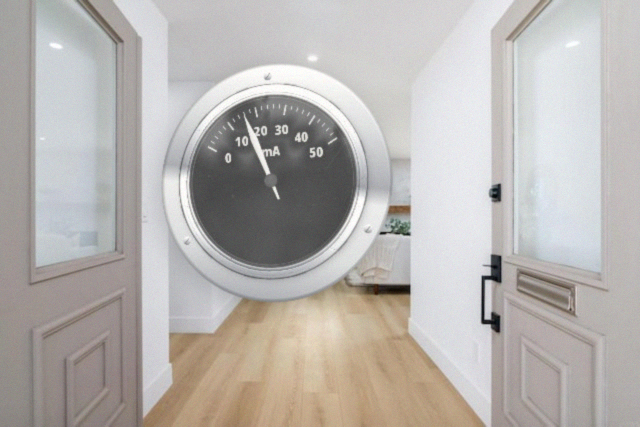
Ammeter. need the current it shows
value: 16 mA
